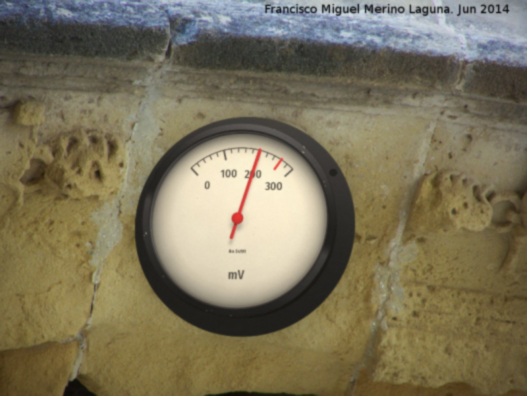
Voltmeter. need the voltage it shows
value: 200 mV
